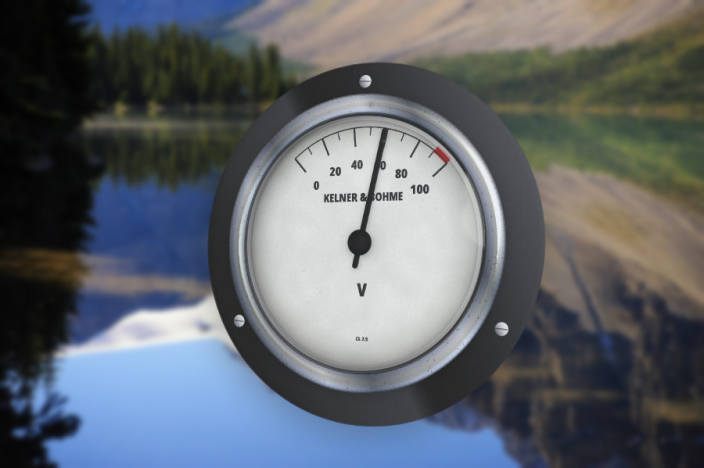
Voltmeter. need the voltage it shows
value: 60 V
